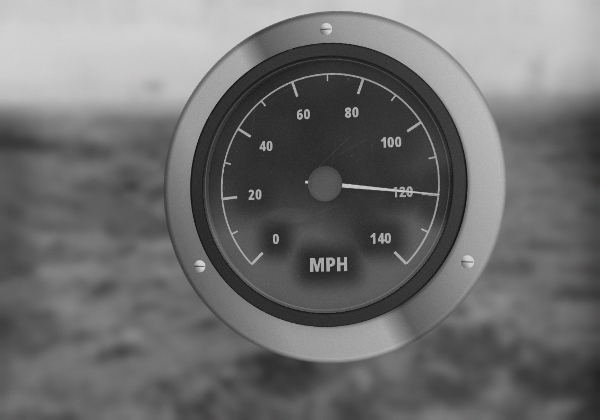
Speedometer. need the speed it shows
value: 120 mph
